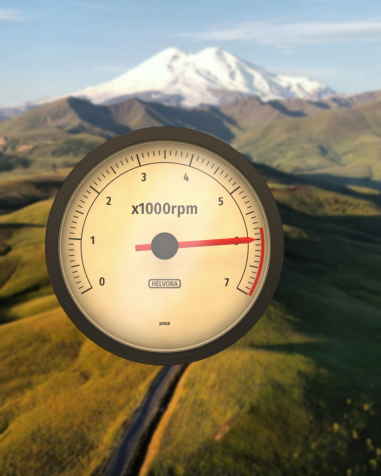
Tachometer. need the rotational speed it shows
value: 6000 rpm
